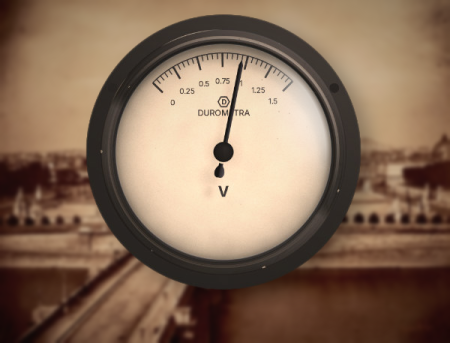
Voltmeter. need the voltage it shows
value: 0.95 V
